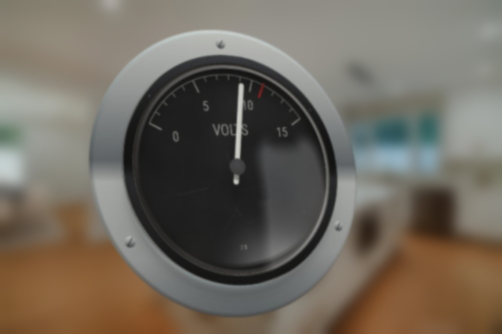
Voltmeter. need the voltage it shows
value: 9 V
